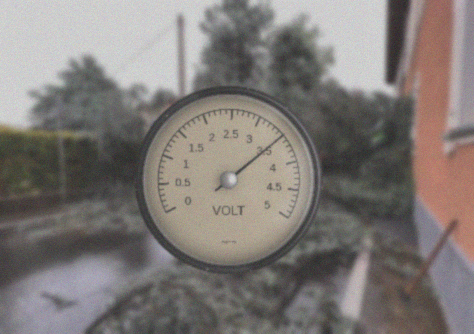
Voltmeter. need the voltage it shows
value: 3.5 V
